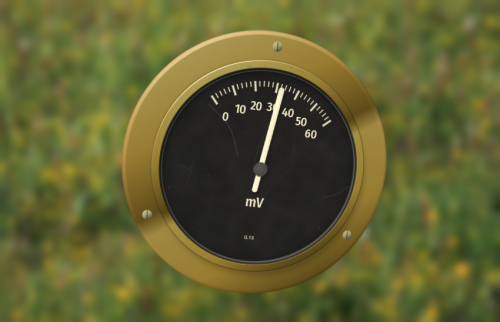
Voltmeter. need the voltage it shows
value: 32 mV
